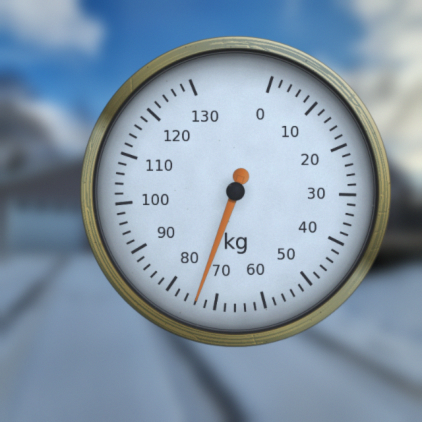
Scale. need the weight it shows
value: 74 kg
